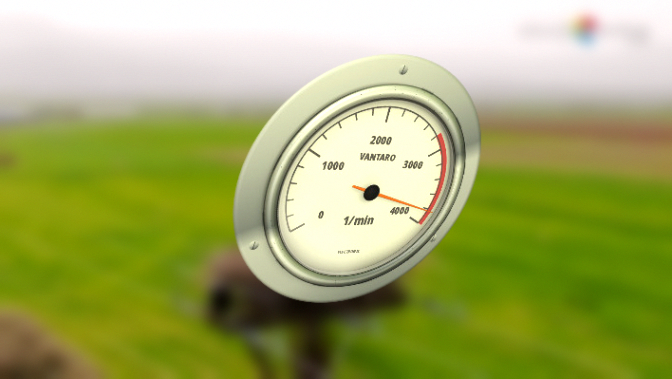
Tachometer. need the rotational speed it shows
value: 3800 rpm
